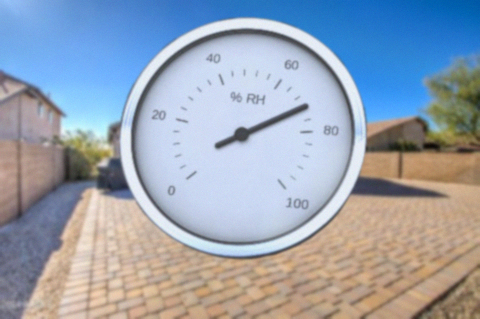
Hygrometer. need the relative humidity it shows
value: 72 %
